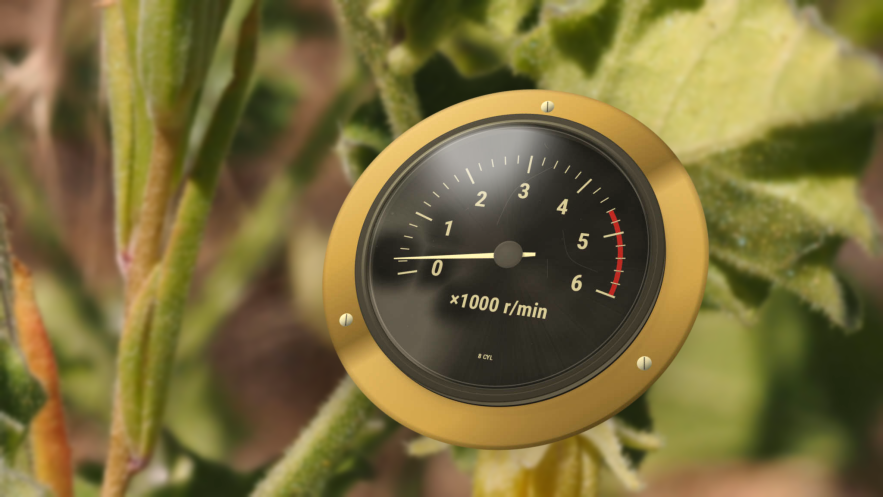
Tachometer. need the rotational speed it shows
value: 200 rpm
